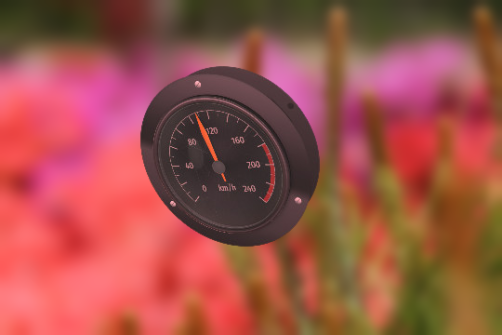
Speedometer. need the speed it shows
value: 110 km/h
